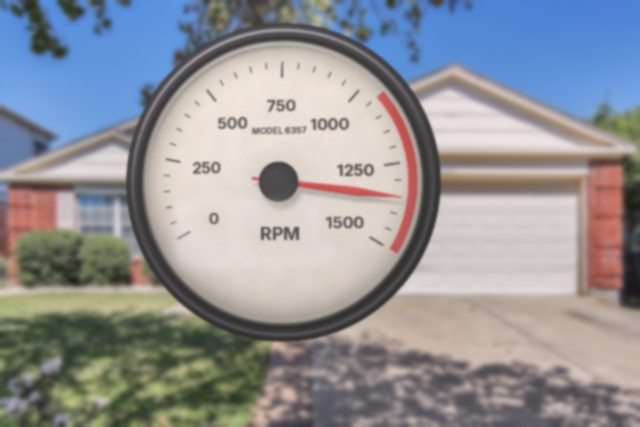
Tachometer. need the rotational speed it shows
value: 1350 rpm
